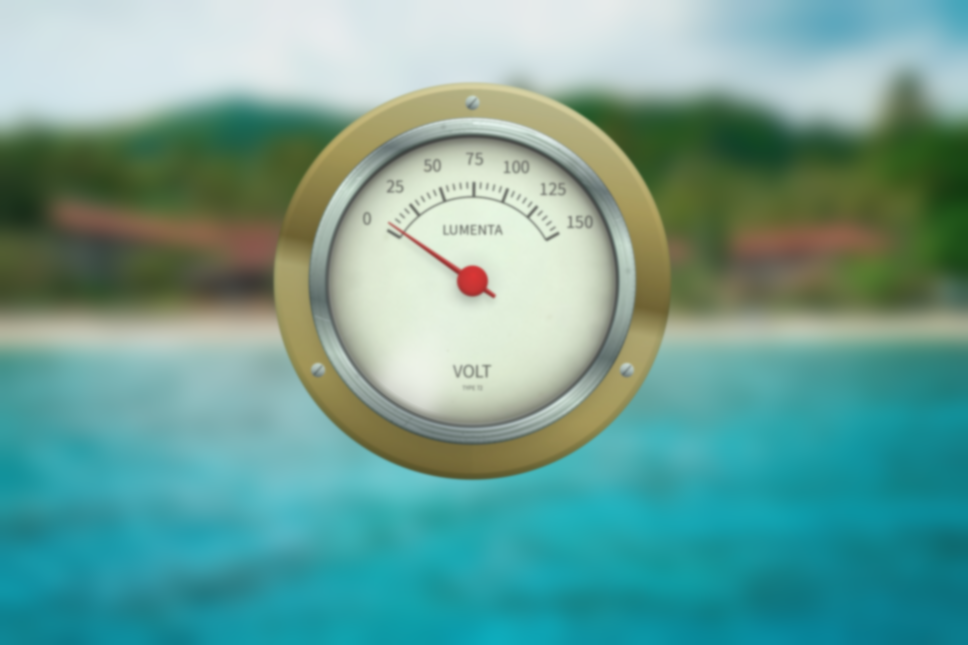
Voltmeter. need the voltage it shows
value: 5 V
